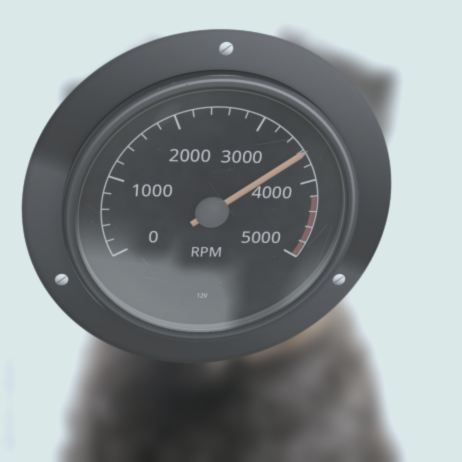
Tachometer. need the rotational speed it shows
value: 3600 rpm
